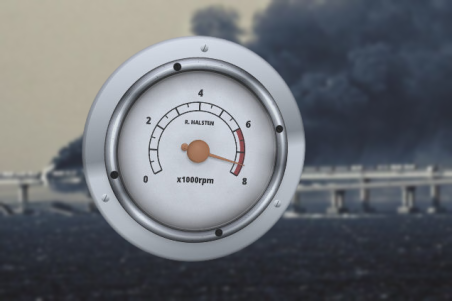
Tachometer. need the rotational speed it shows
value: 7500 rpm
